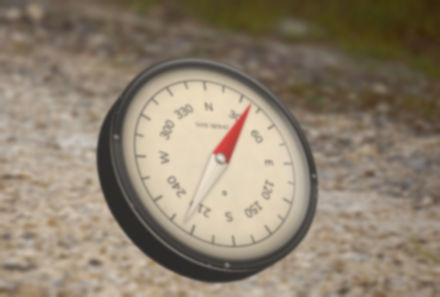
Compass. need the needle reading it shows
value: 37.5 °
